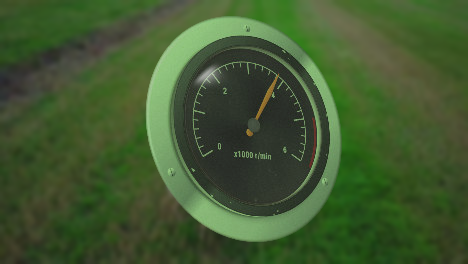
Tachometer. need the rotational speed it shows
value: 3800 rpm
